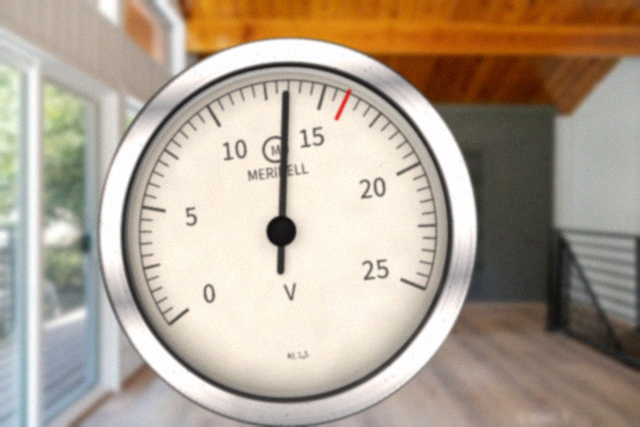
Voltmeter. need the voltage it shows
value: 13.5 V
